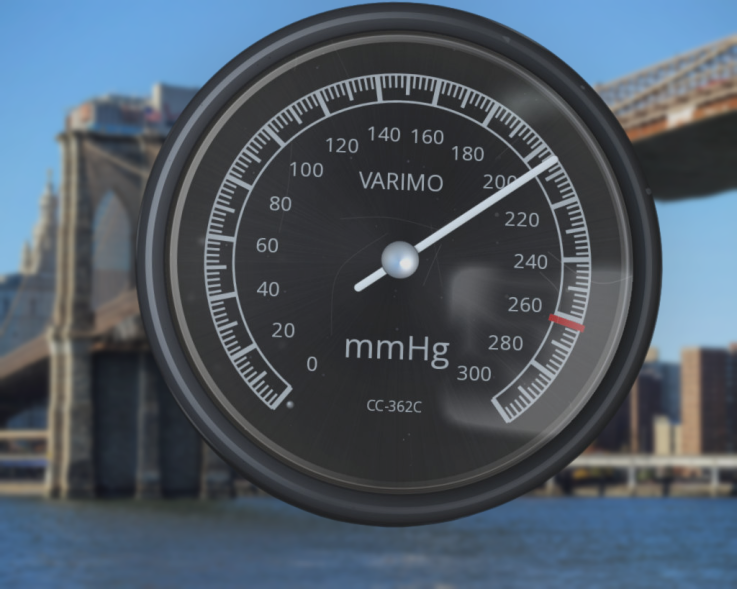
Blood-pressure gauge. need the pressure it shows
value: 206 mmHg
